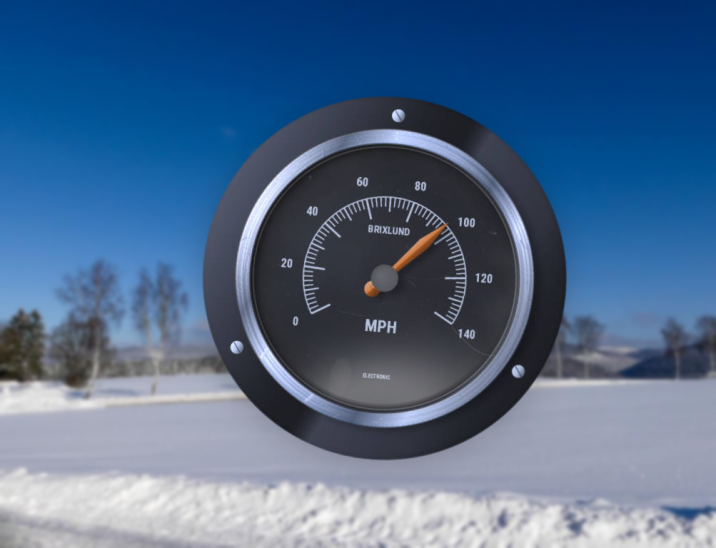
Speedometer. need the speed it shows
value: 96 mph
